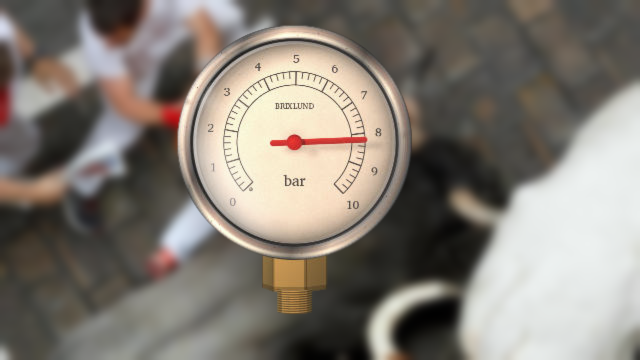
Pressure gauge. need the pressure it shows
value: 8.2 bar
